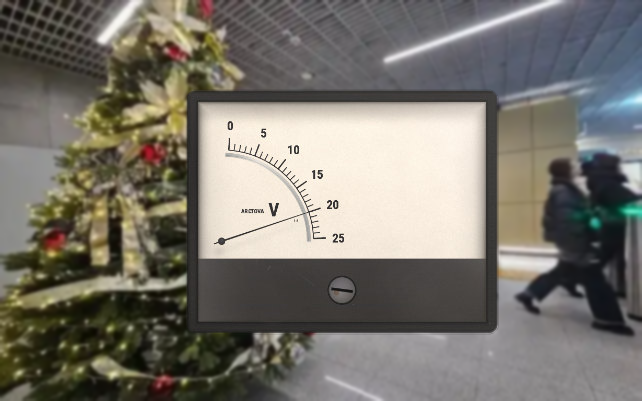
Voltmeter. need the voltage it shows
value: 20 V
